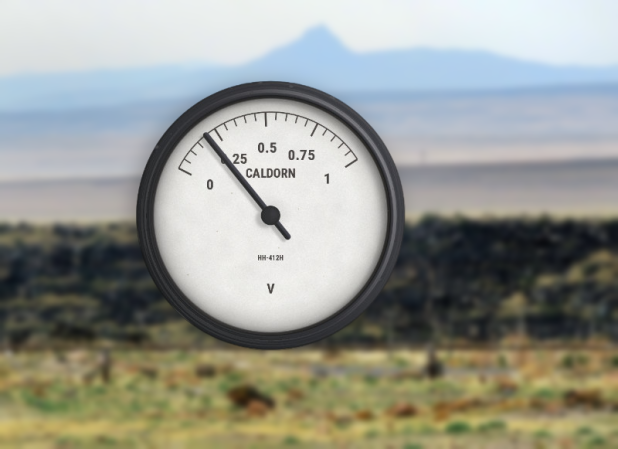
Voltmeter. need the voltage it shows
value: 0.2 V
